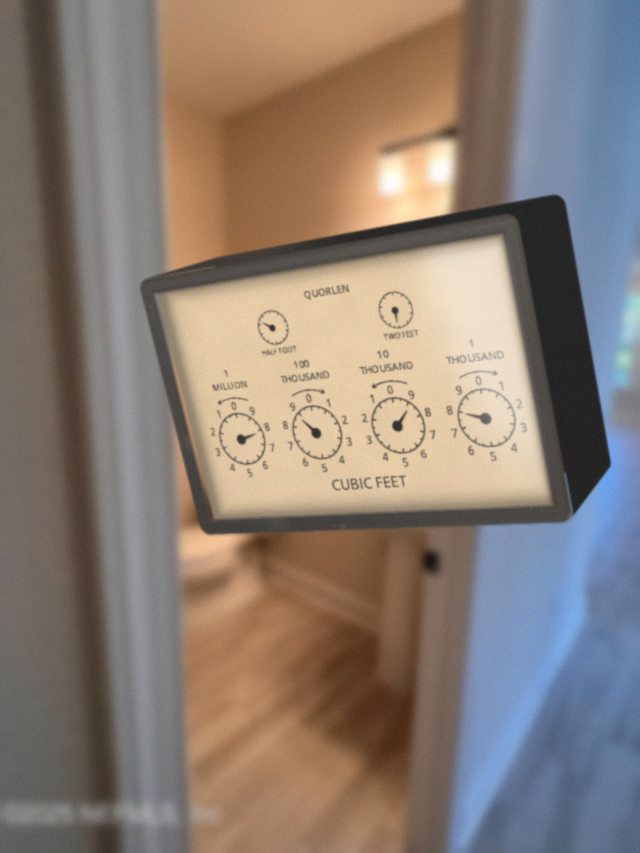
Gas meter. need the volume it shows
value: 788800 ft³
